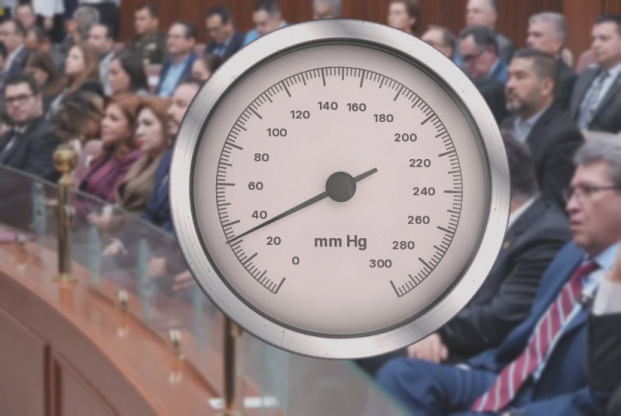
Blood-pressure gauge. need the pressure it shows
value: 32 mmHg
